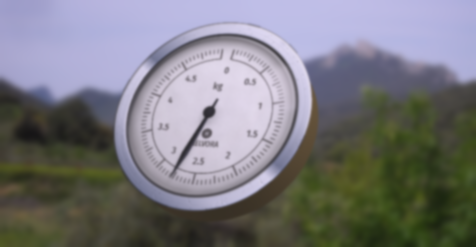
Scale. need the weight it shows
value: 2.75 kg
